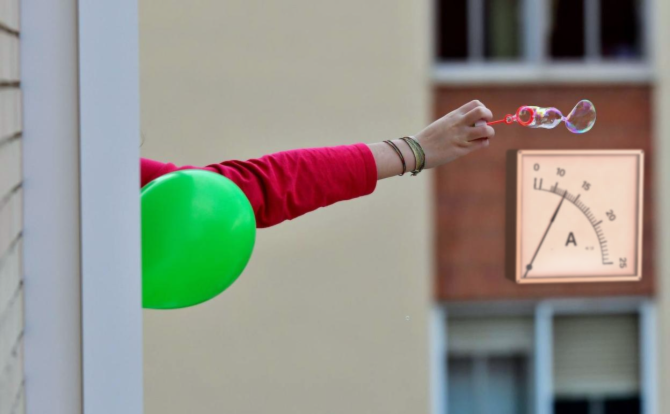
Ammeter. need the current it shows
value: 12.5 A
